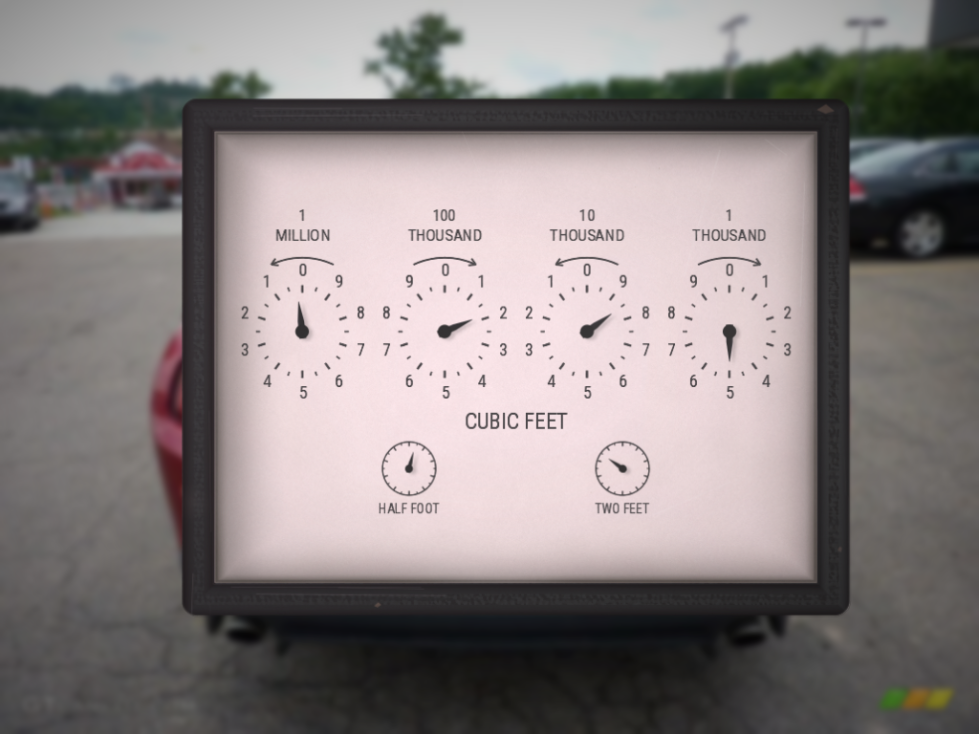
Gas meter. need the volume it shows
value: 18500 ft³
